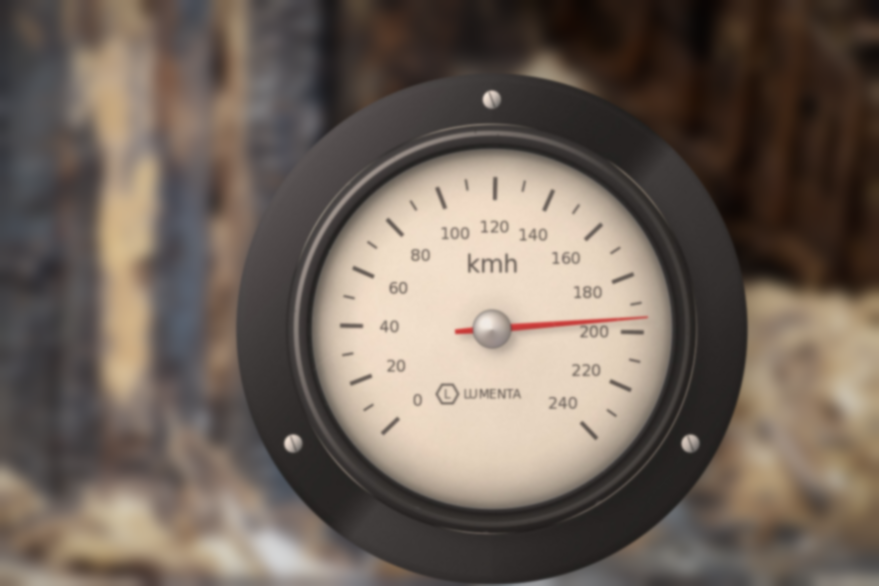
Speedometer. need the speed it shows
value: 195 km/h
